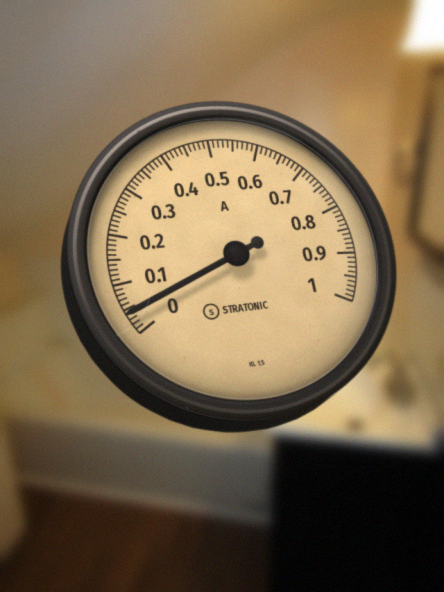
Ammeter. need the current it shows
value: 0.04 A
